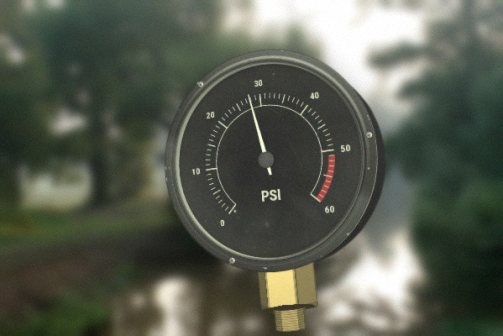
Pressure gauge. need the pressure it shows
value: 28 psi
